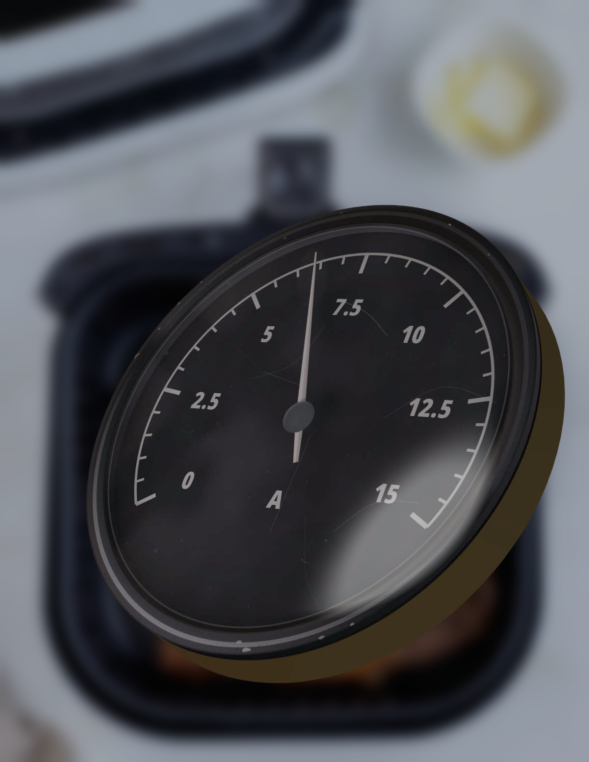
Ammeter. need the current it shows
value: 6.5 A
